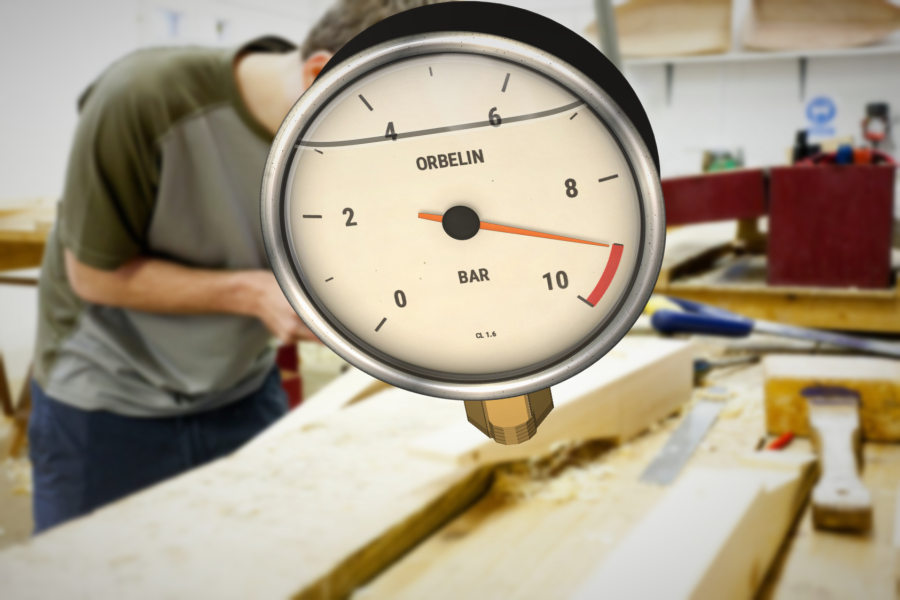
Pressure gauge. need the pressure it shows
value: 9 bar
